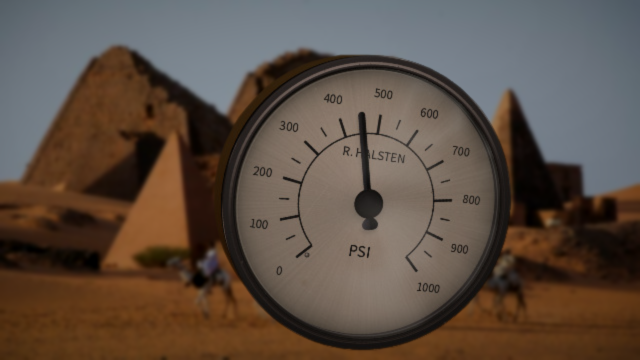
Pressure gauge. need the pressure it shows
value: 450 psi
